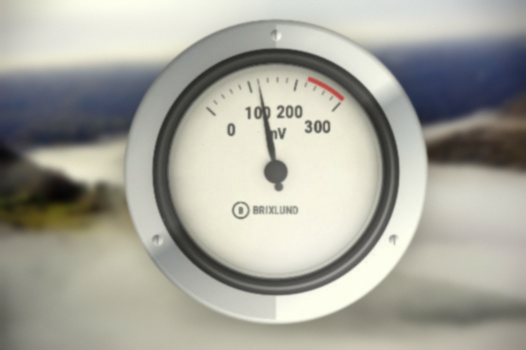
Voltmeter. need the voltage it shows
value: 120 mV
